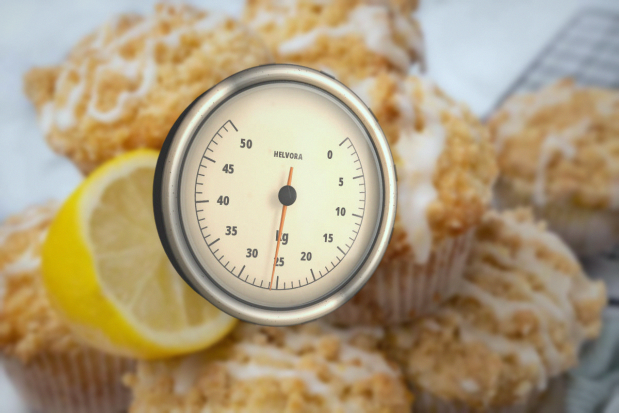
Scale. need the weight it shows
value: 26 kg
